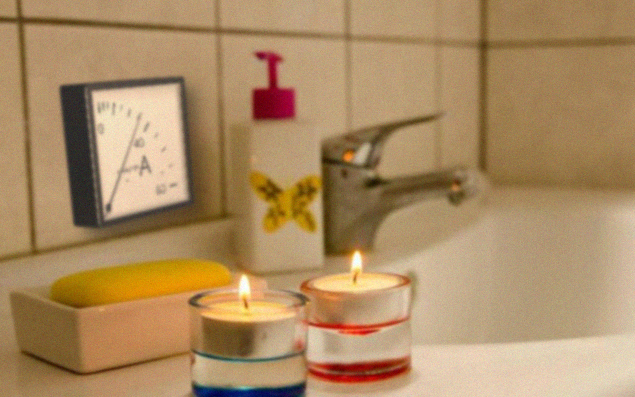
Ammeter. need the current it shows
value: 35 A
